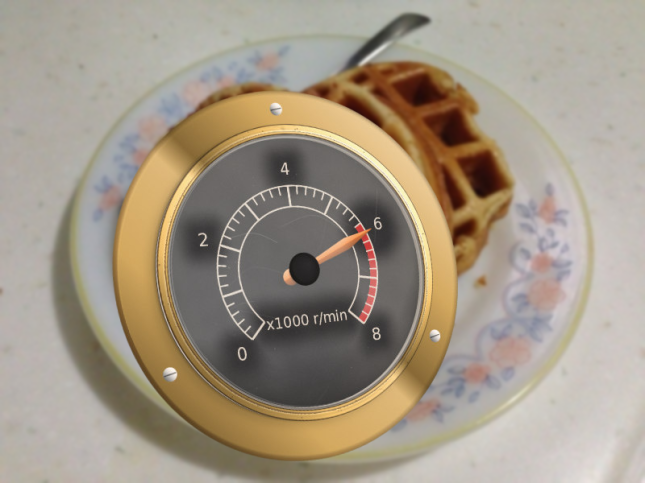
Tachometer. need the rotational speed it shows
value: 6000 rpm
